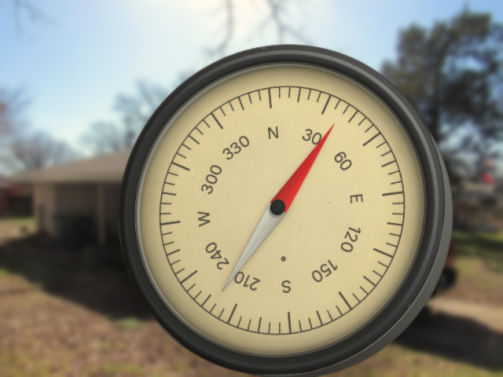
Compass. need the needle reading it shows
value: 40 °
